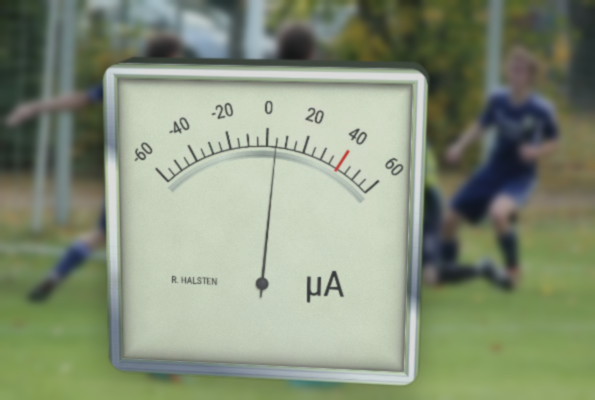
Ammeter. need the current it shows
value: 5 µA
